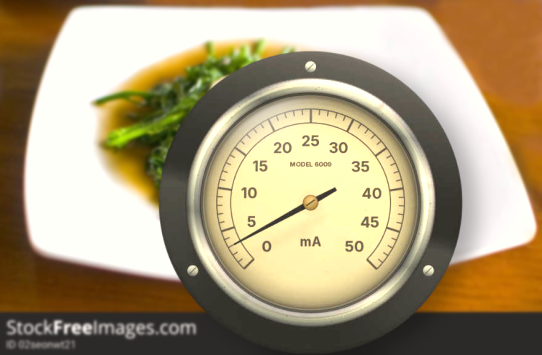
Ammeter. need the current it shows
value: 3 mA
